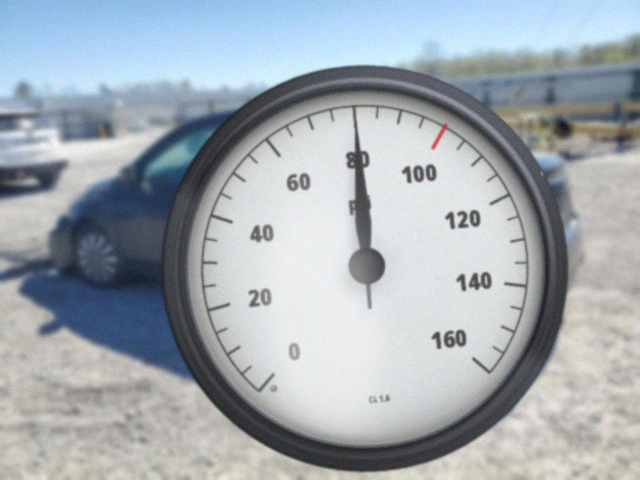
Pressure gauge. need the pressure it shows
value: 80 psi
